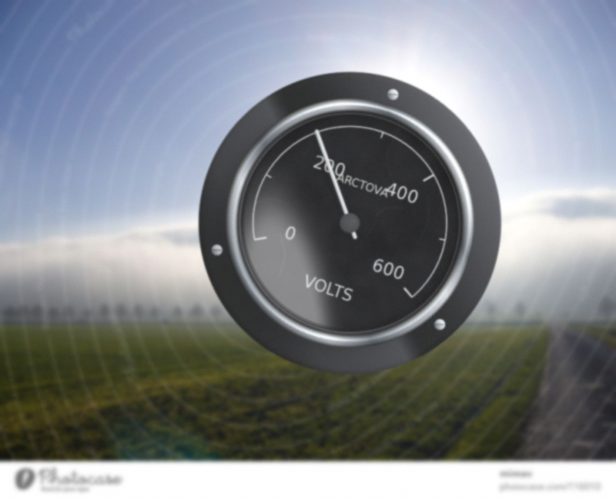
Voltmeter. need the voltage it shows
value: 200 V
